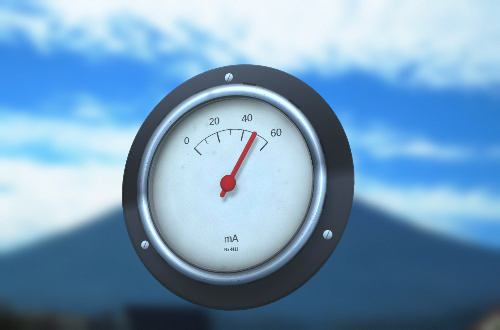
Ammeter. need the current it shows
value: 50 mA
